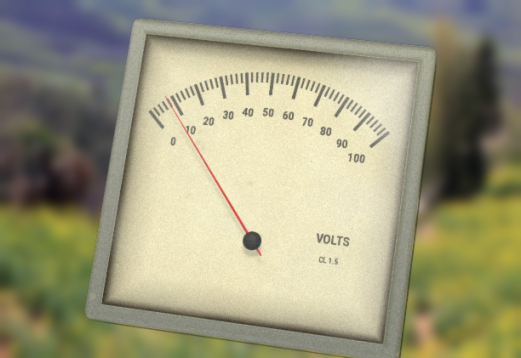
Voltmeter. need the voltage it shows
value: 8 V
